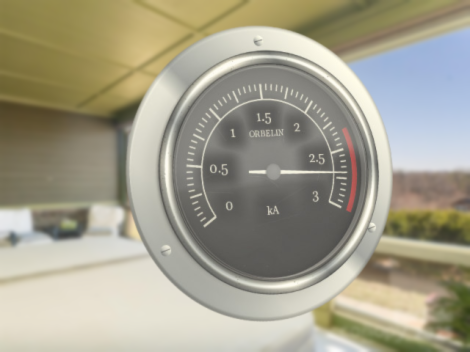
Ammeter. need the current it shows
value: 2.7 kA
